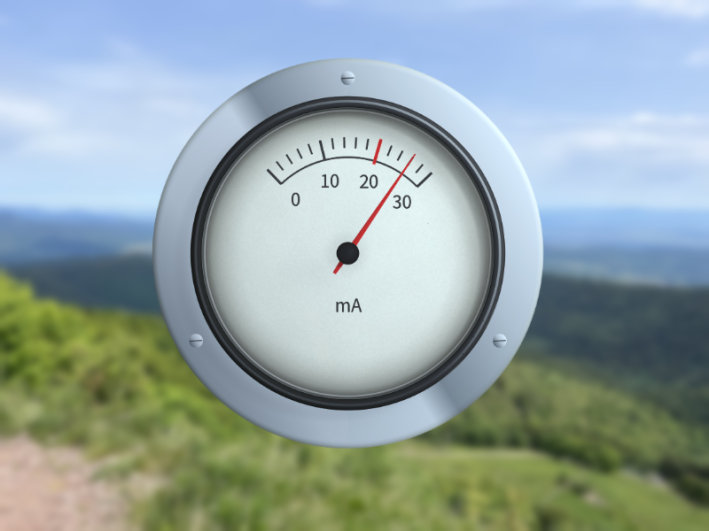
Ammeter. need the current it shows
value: 26 mA
